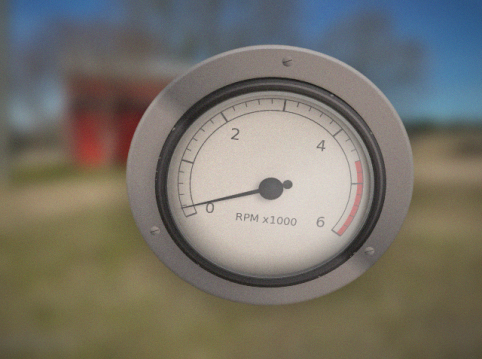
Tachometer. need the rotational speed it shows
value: 200 rpm
